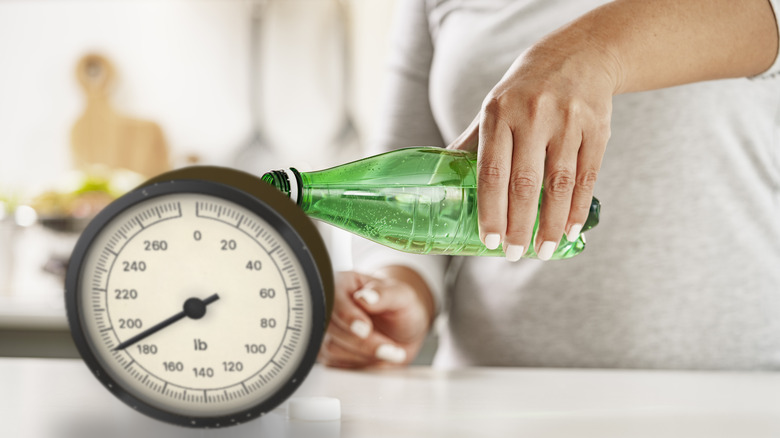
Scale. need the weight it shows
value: 190 lb
